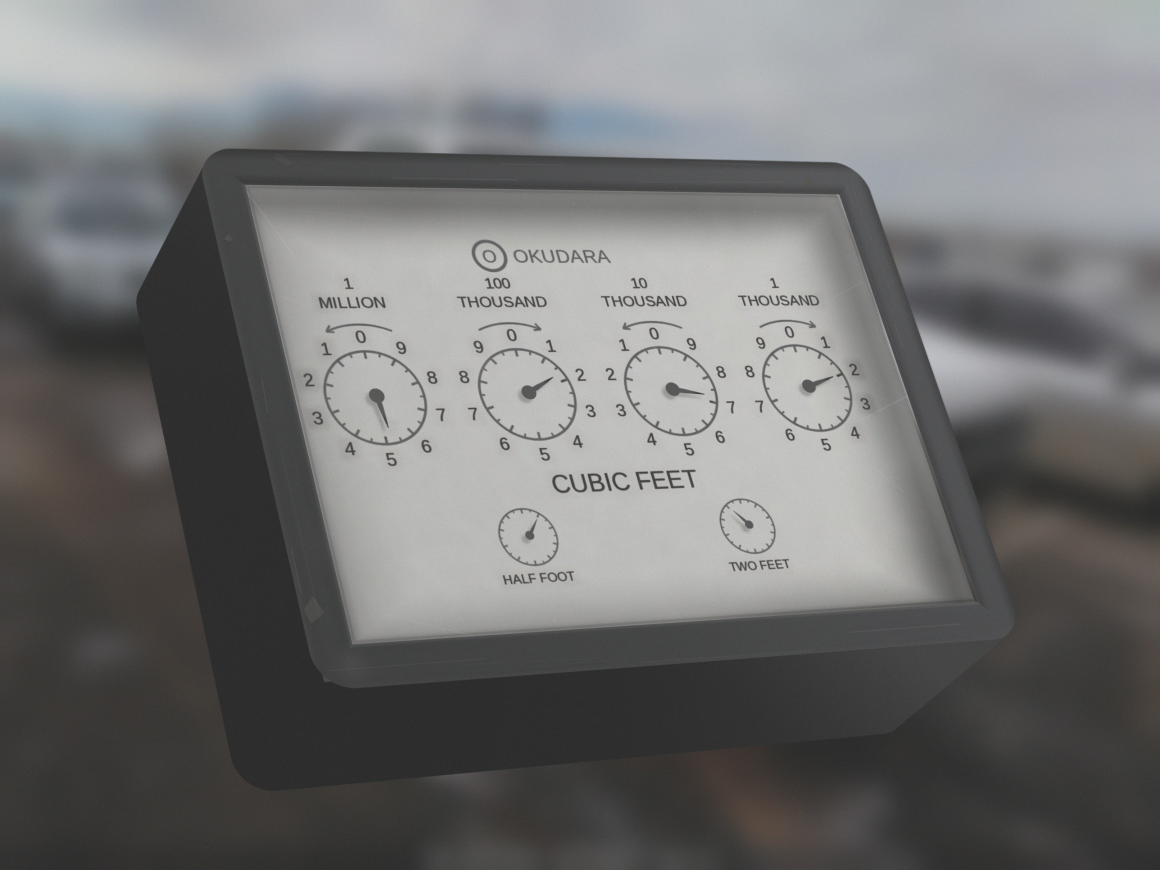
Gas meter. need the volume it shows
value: 517200 ft³
